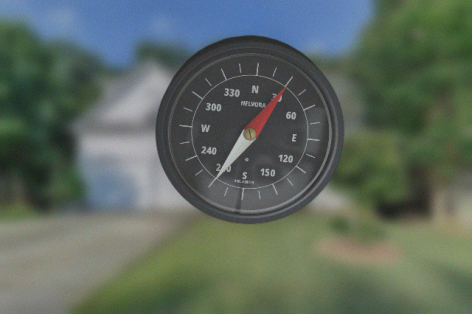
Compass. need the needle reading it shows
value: 30 °
